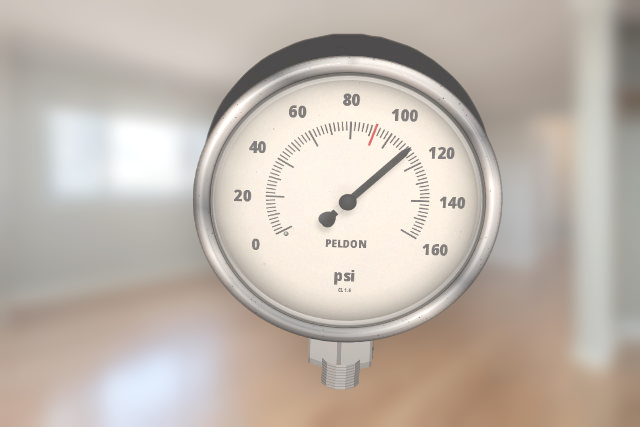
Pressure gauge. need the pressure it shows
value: 110 psi
